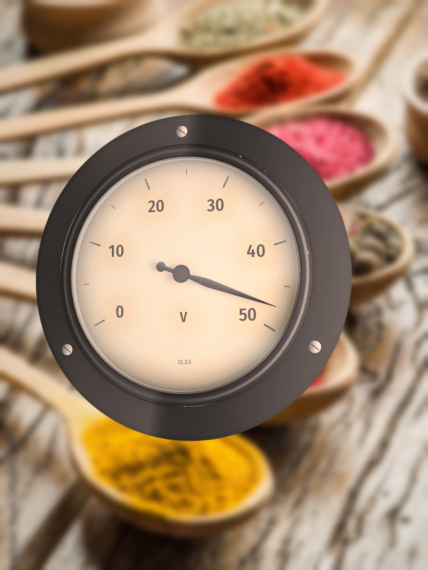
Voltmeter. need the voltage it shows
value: 47.5 V
